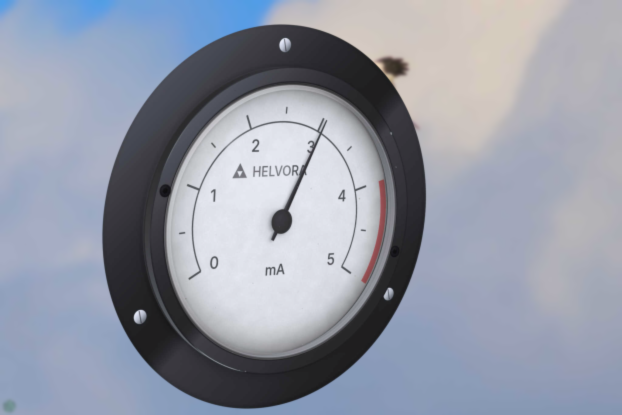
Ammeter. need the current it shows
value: 3 mA
